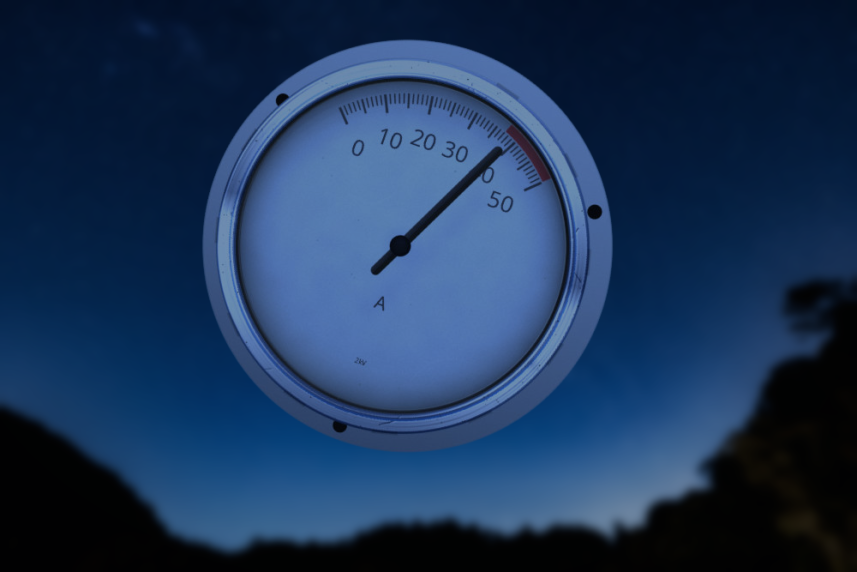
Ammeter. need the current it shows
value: 39 A
